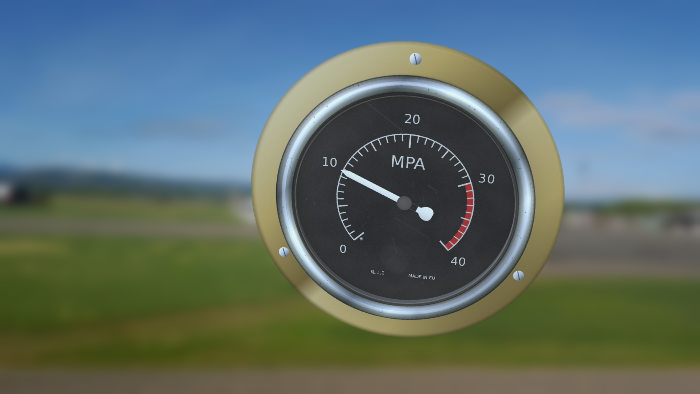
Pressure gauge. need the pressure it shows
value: 10 MPa
